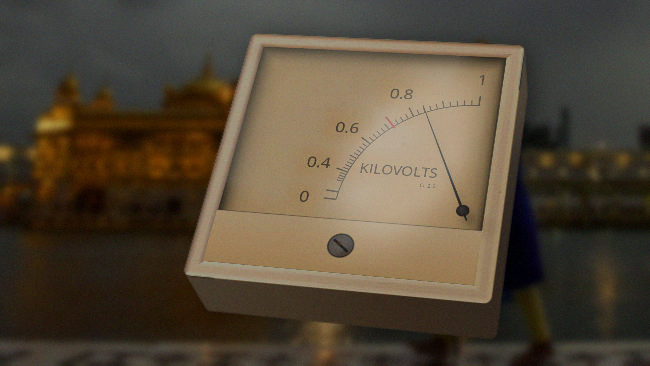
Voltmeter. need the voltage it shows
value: 0.84 kV
